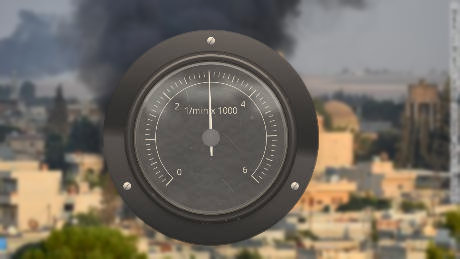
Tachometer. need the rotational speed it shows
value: 3000 rpm
